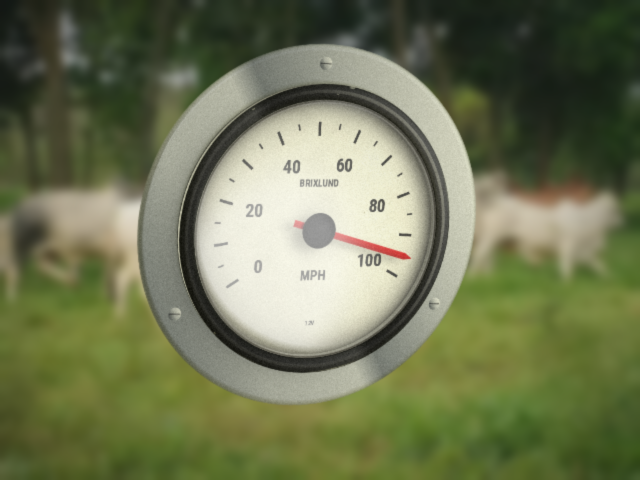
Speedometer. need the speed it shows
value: 95 mph
